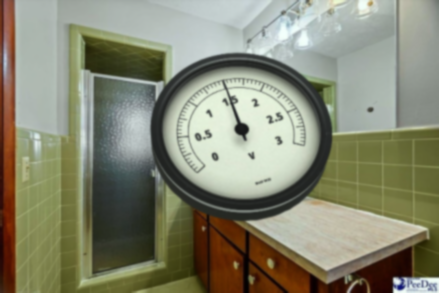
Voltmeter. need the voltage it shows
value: 1.5 V
